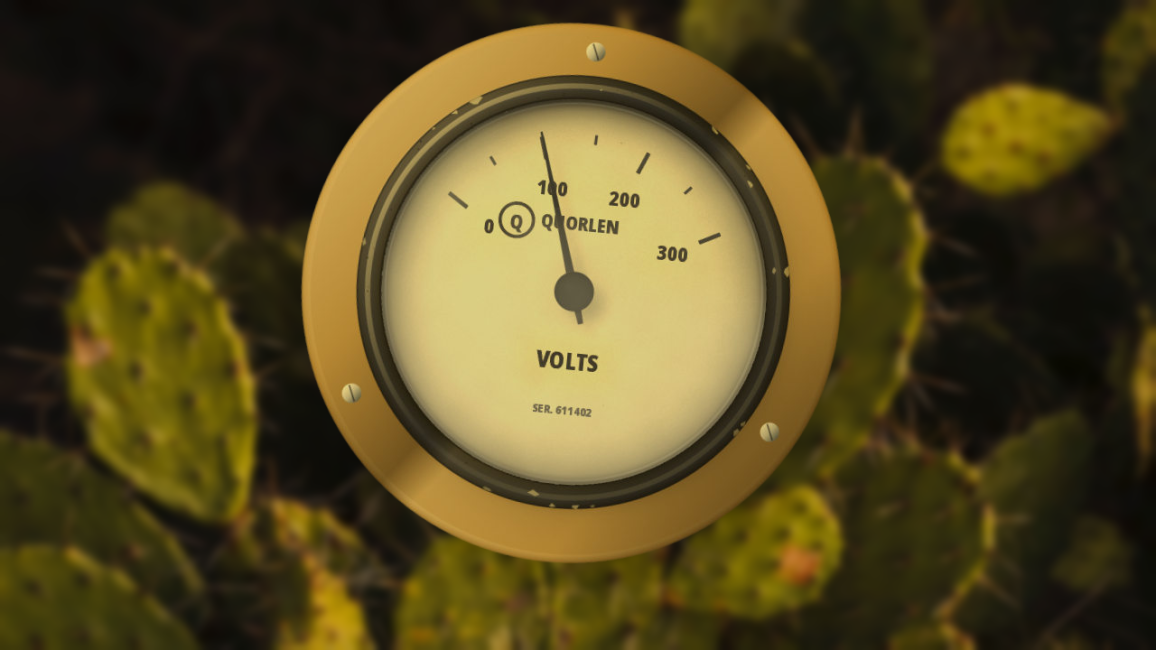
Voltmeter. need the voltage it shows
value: 100 V
